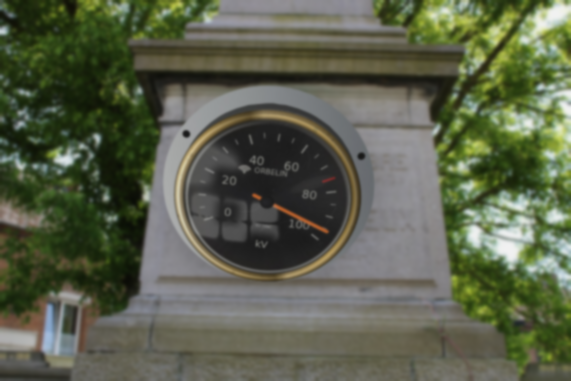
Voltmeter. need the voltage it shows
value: 95 kV
